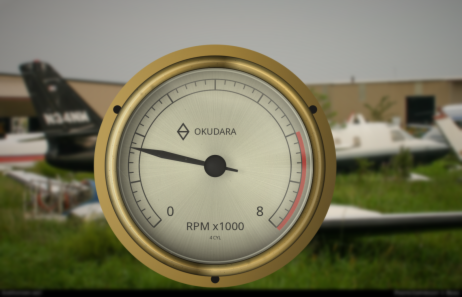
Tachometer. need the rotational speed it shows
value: 1700 rpm
